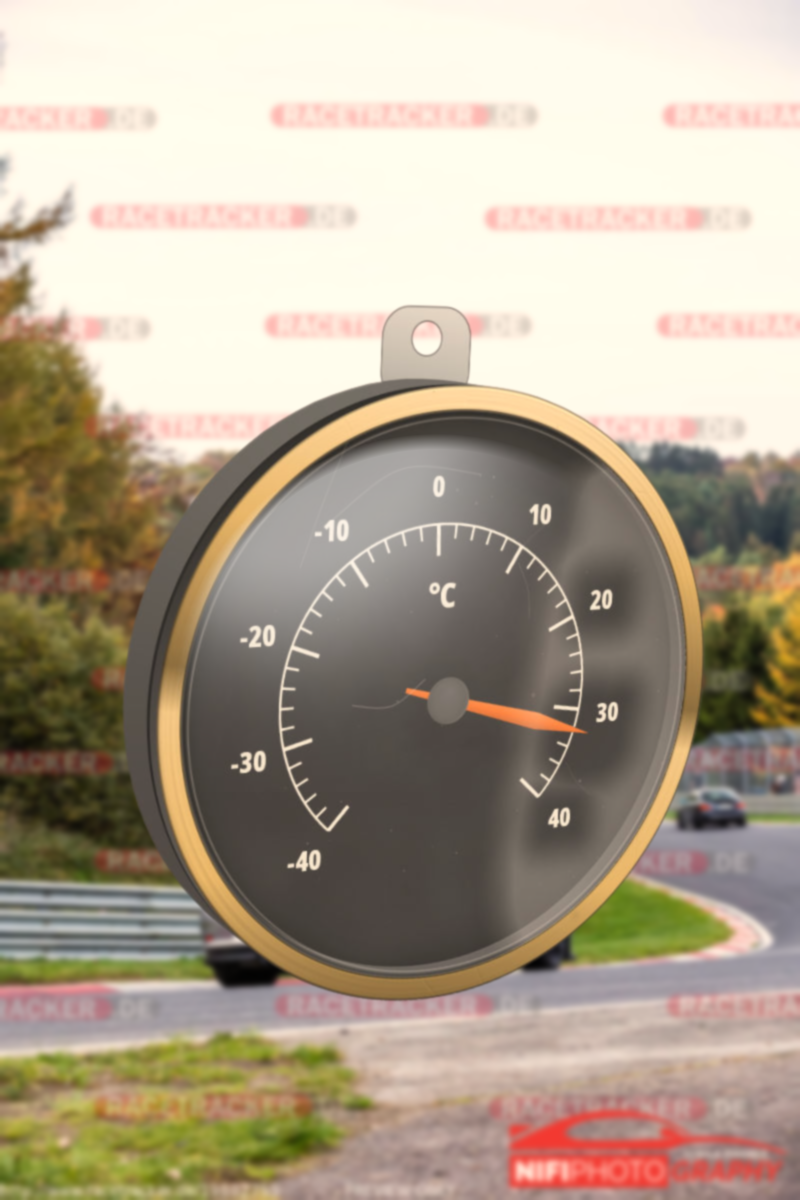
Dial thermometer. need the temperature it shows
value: 32 °C
